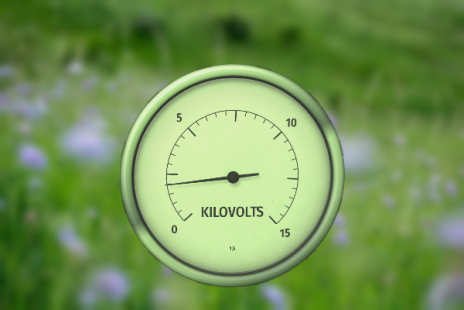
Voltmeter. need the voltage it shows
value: 2 kV
